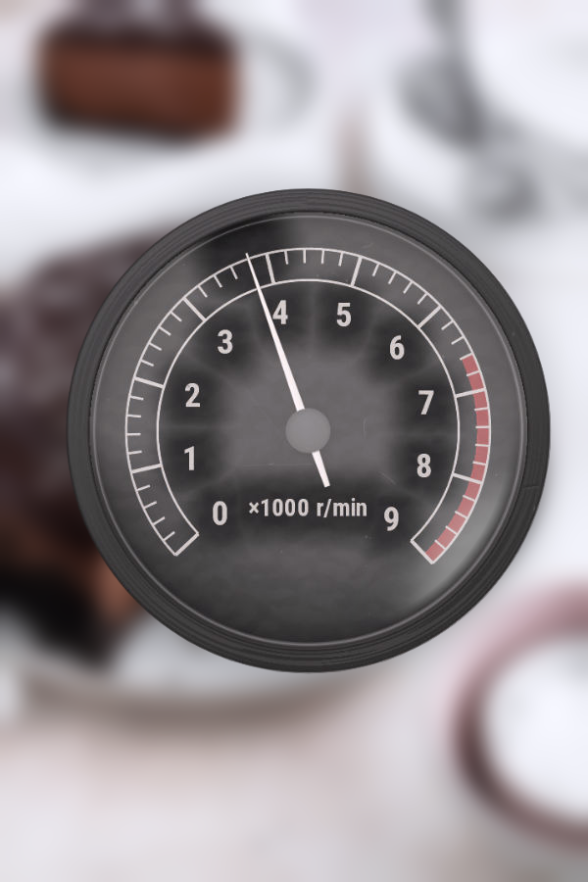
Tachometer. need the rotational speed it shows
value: 3800 rpm
